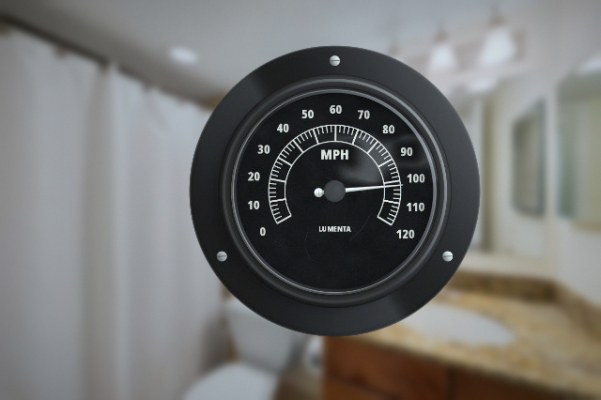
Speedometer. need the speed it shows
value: 102 mph
